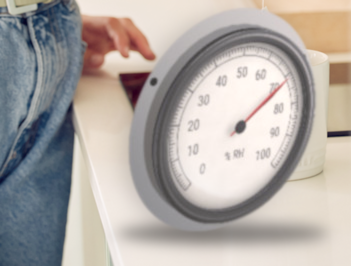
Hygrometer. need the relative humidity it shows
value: 70 %
